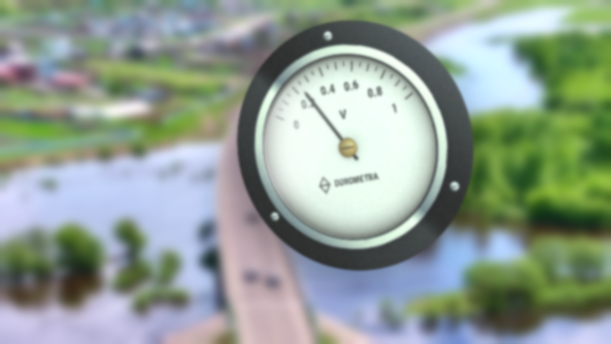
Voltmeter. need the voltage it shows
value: 0.25 V
